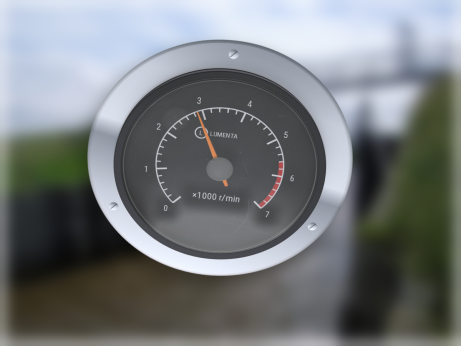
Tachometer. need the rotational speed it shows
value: 2900 rpm
